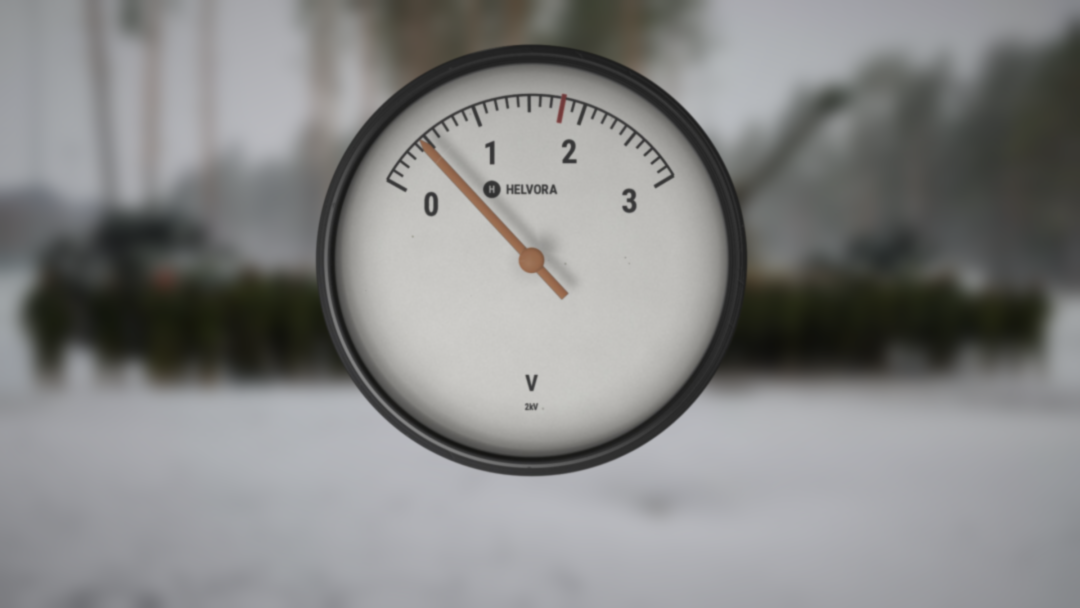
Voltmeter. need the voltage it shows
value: 0.45 V
